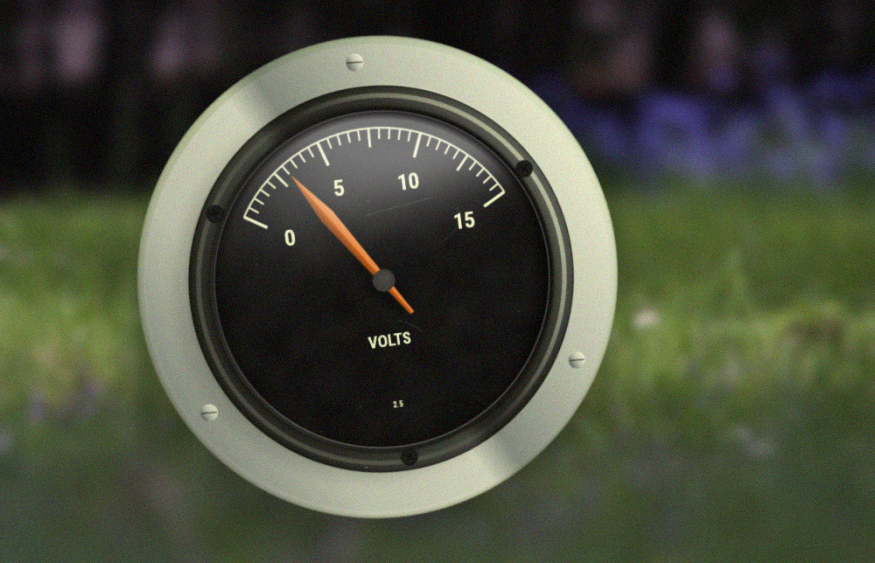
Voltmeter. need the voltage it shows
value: 3 V
